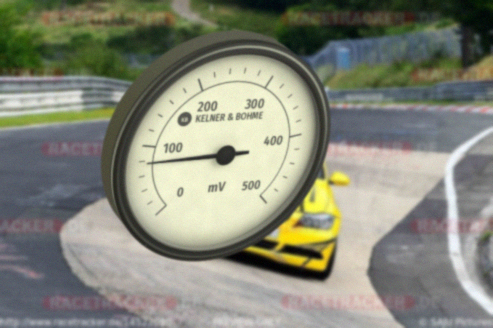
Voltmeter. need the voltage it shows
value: 80 mV
